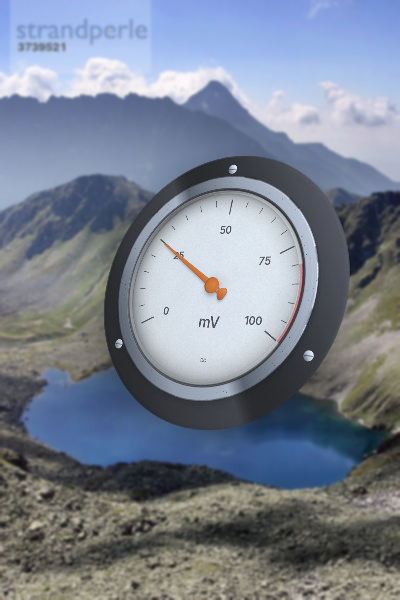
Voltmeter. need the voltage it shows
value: 25 mV
